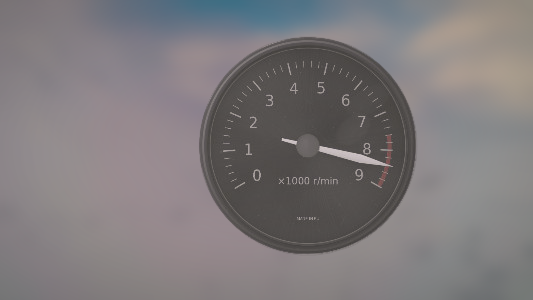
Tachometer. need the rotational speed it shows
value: 8400 rpm
